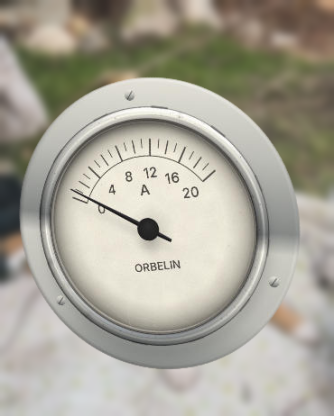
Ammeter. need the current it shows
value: 1 A
